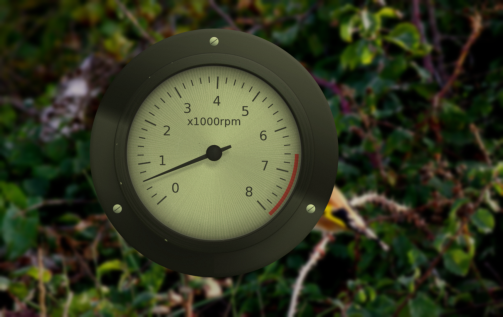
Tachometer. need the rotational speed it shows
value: 600 rpm
